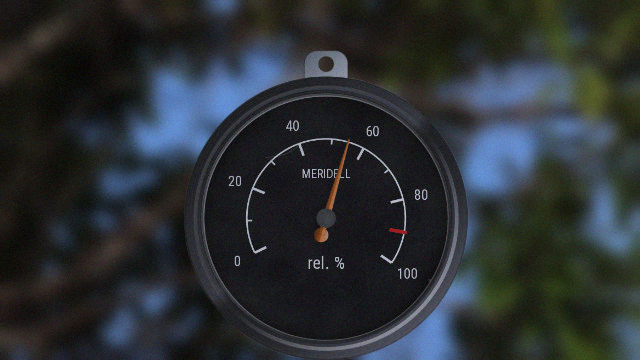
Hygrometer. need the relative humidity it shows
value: 55 %
